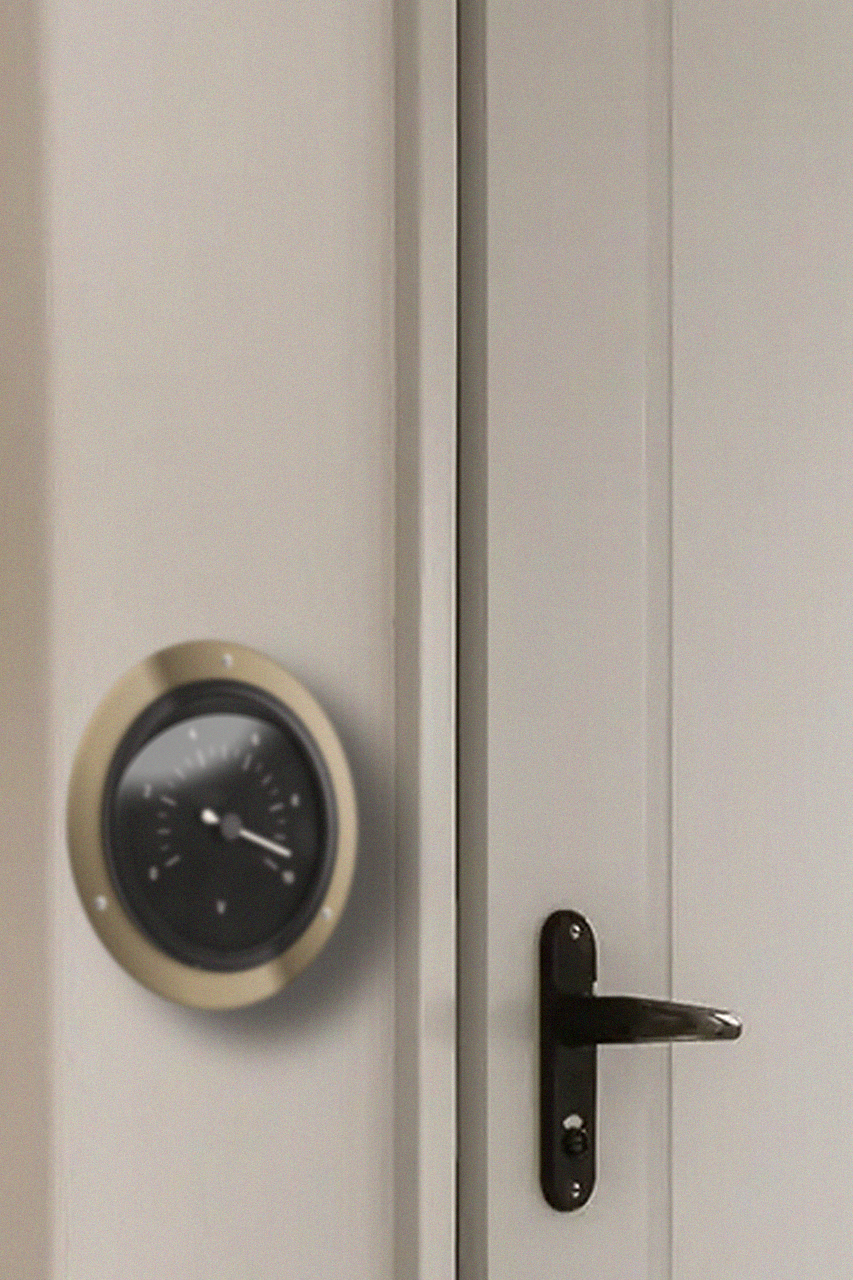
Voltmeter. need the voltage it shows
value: 9.5 V
